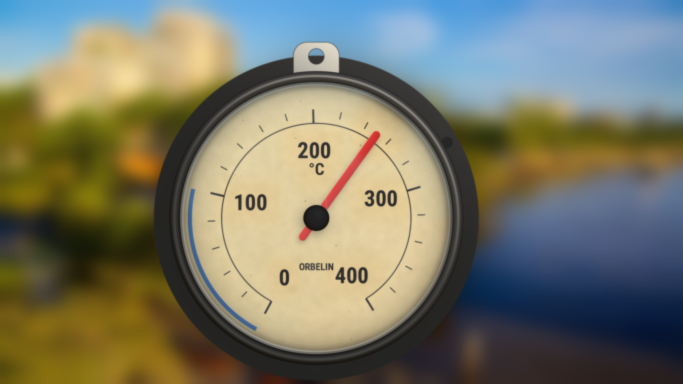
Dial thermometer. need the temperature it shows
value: 250 °C
